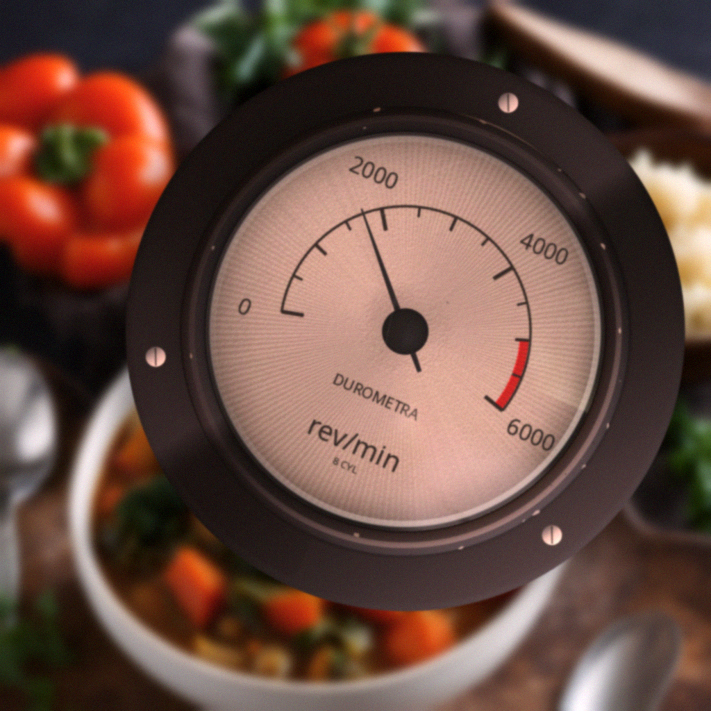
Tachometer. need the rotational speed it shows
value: 1750 rpm
